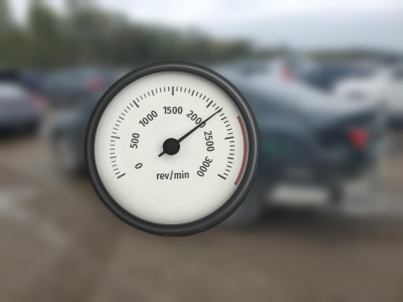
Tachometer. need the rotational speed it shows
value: 2150 rpm
